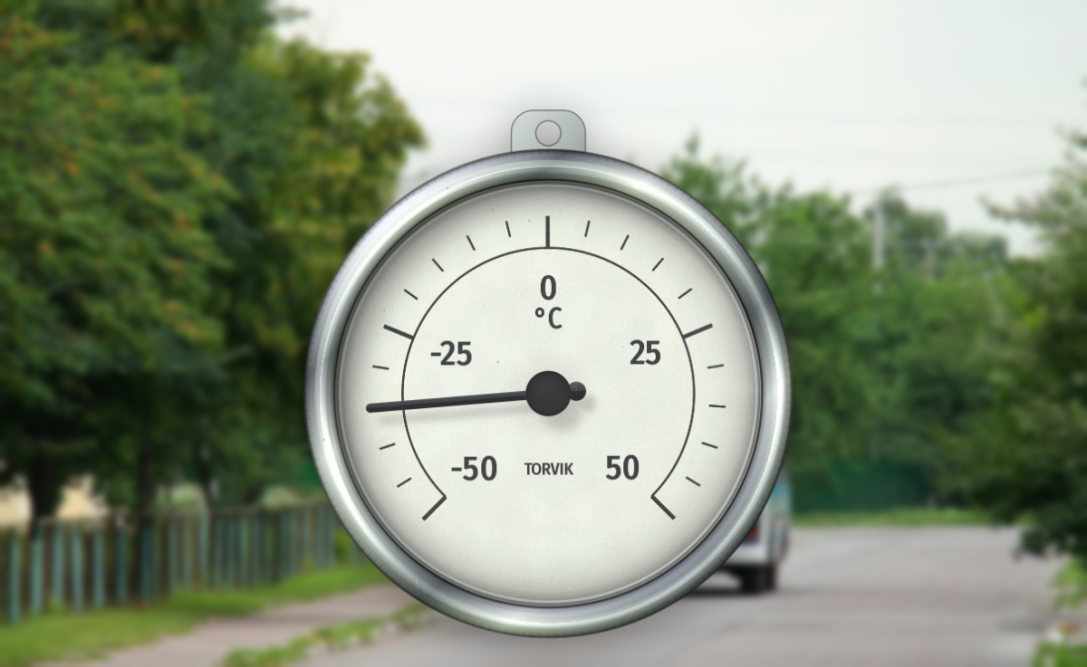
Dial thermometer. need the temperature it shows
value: -35 °C
